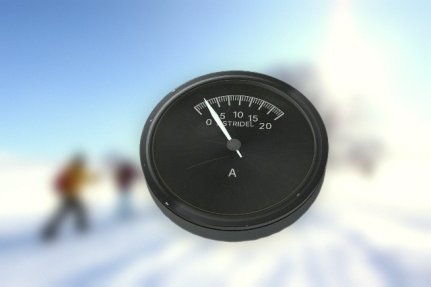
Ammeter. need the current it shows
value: 2.5 A
